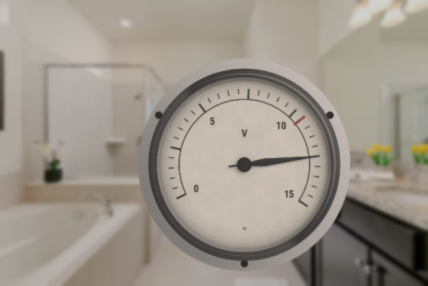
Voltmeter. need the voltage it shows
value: 12.5 V
